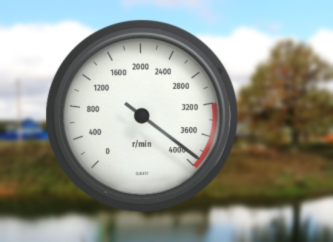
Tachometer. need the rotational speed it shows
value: 3900 rpm
